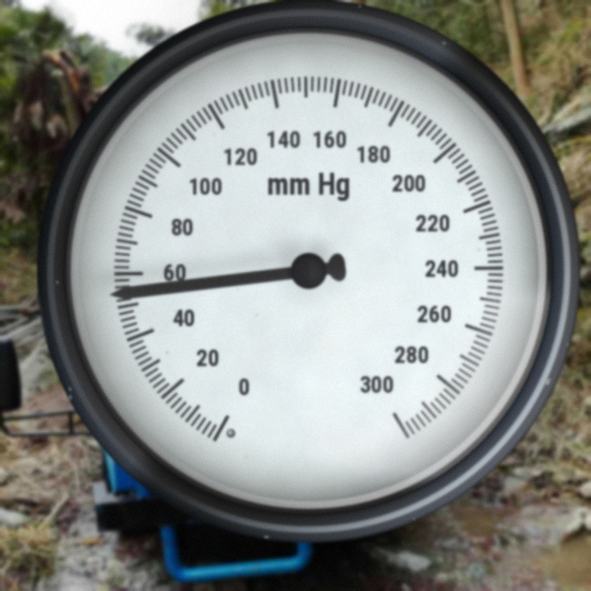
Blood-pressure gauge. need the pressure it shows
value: 54 mmHg
